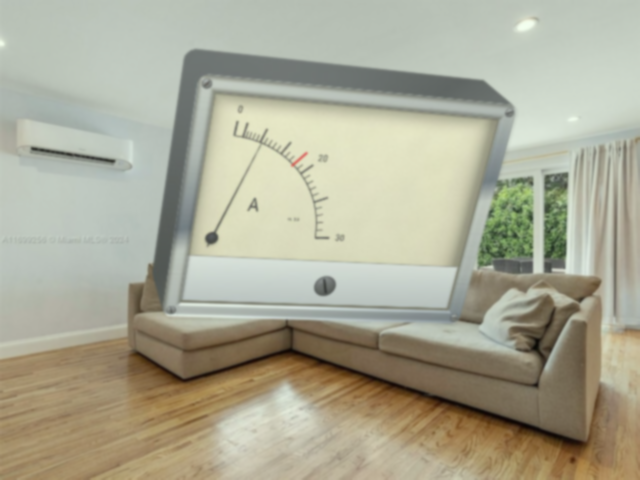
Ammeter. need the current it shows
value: 10 A
